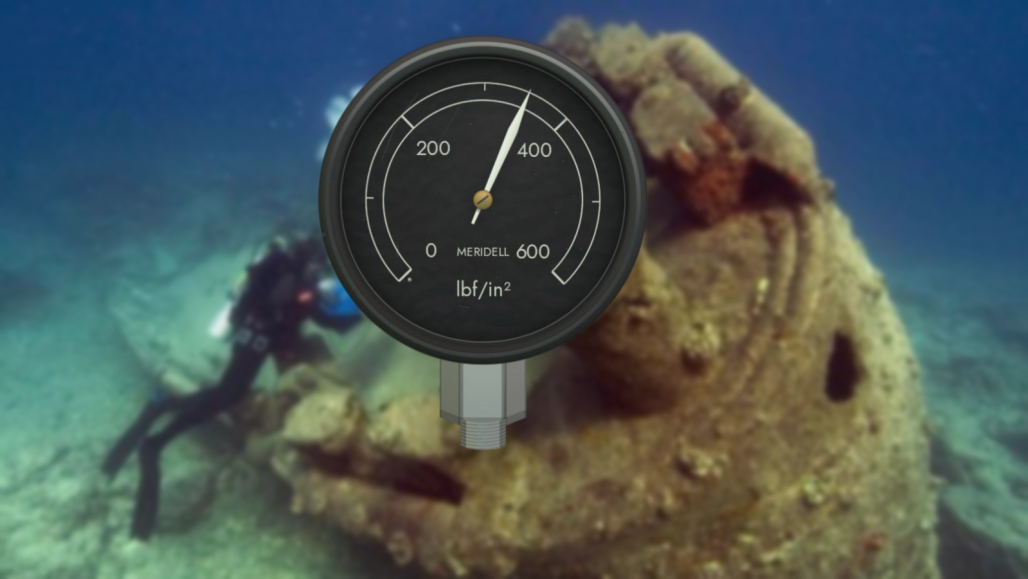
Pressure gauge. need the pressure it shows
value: 350 psi
